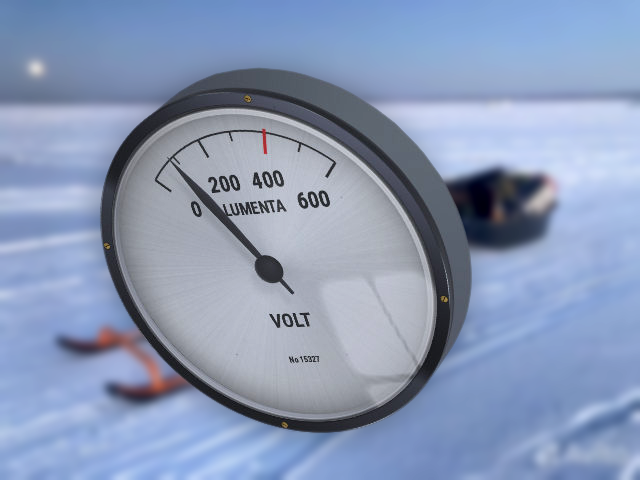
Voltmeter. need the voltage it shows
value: 100 V
